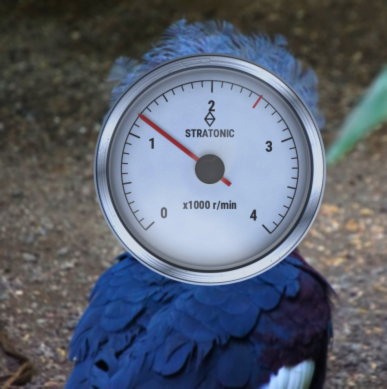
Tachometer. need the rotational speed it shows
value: 1200 rpm
